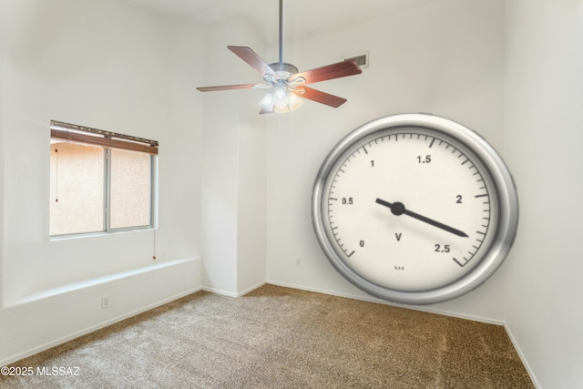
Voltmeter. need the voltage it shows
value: 2.3 V
